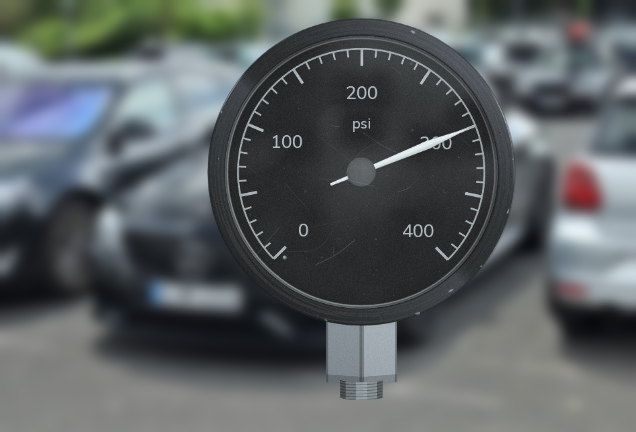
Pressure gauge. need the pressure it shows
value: 300 psi
